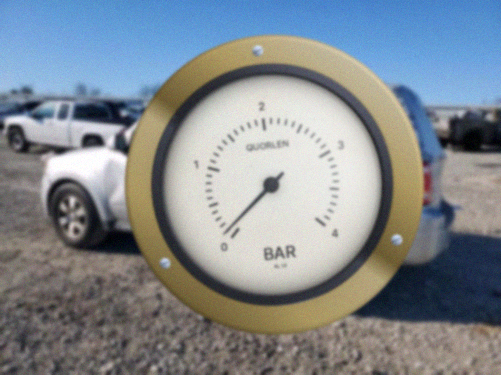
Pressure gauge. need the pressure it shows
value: 0.1 bar
